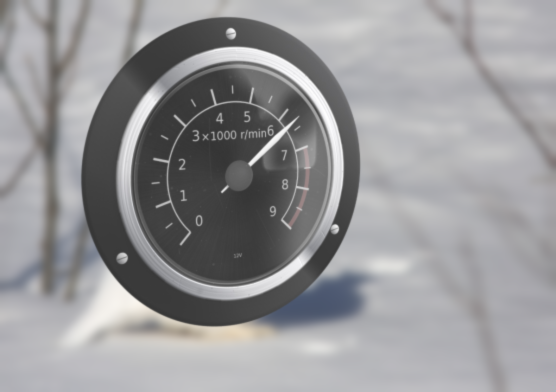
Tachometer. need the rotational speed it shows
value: 6250 rpm
